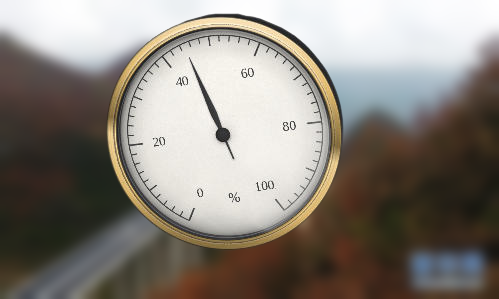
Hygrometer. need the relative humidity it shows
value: 45 %
